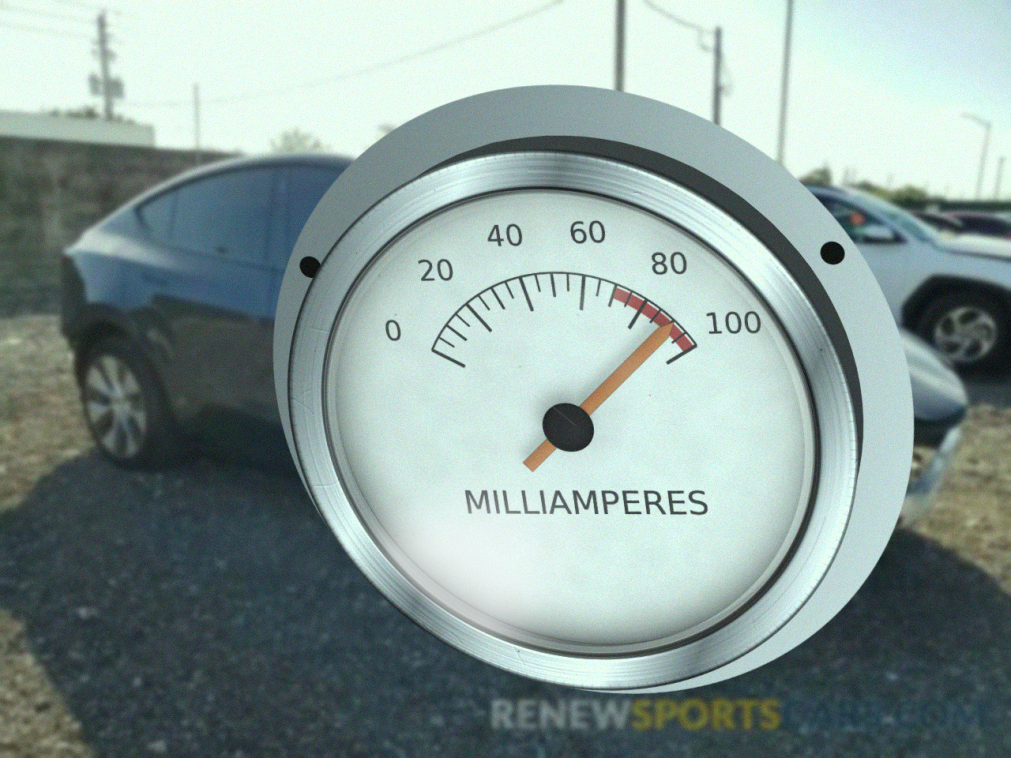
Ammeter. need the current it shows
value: 90 mA
